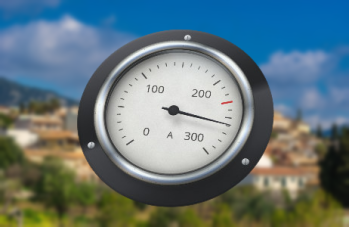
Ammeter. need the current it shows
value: 260 A
